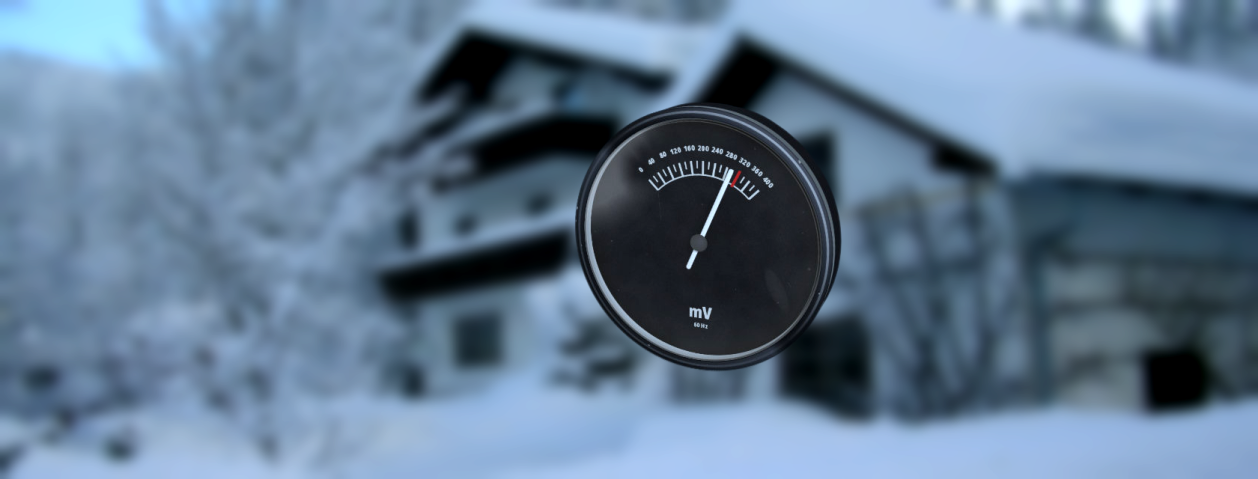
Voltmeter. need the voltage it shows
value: 300 mV
